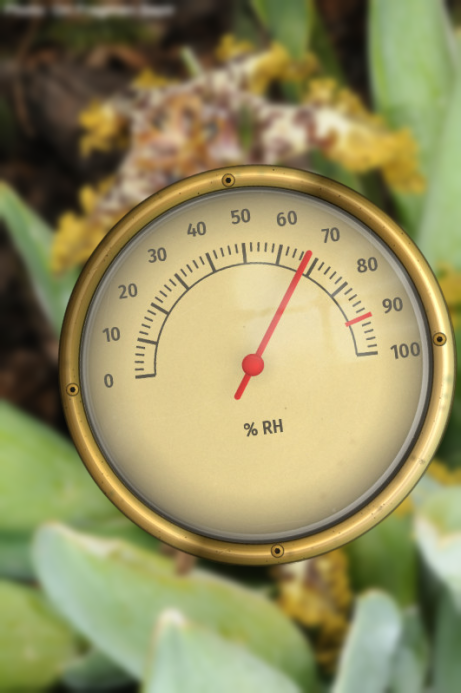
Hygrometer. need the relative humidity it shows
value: 68 %
